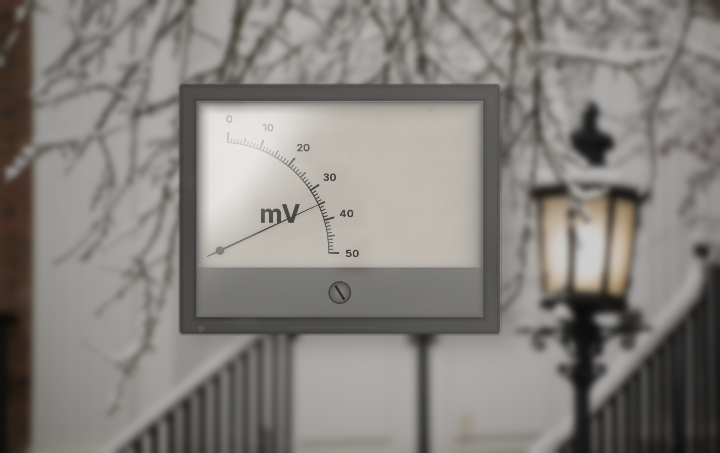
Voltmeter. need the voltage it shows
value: 35 mV
